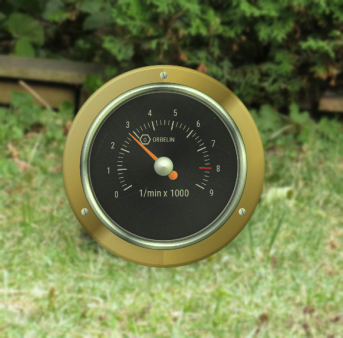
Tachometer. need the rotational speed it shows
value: 2800 rpm
